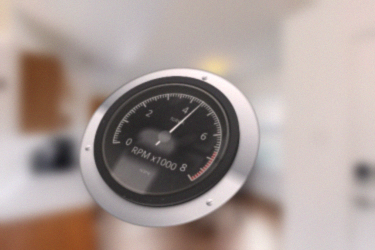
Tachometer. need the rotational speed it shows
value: 4500 rpm
